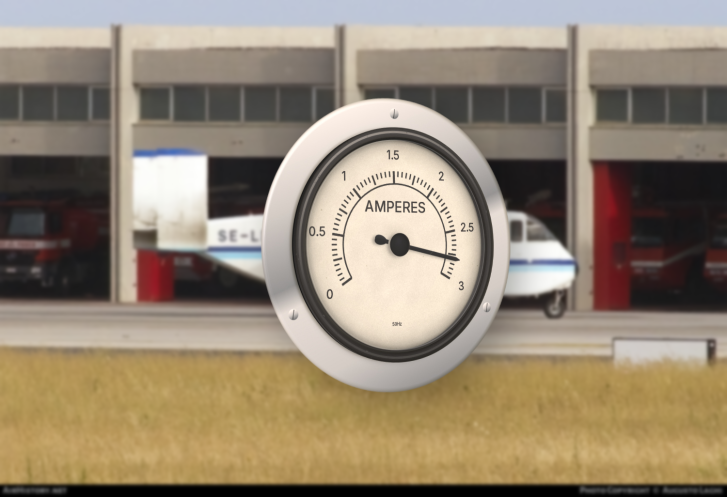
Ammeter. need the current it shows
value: 2.8 A
